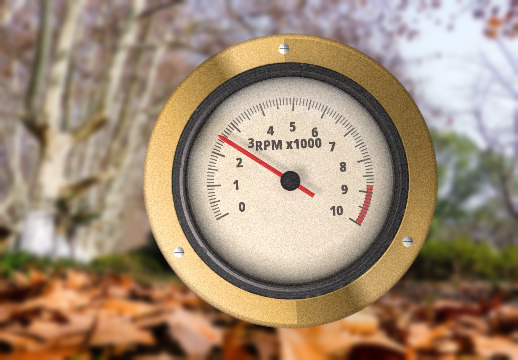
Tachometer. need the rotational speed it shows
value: 2500 rpm
